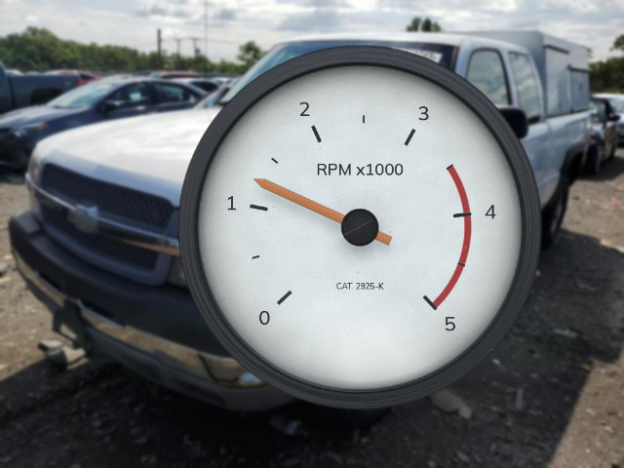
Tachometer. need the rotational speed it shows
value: 1250 rpm
